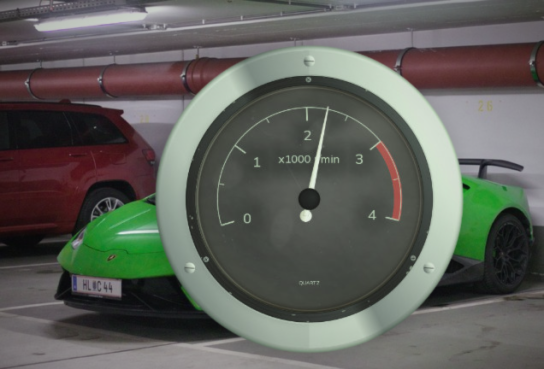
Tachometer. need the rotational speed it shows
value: 2250 rpm
